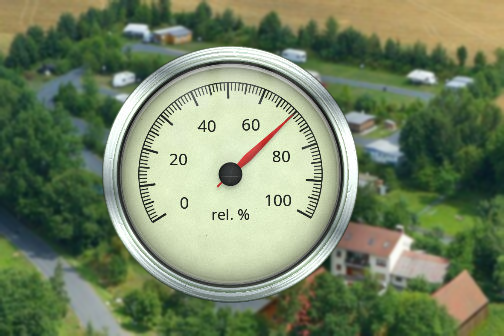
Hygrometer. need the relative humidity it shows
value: 70 %
